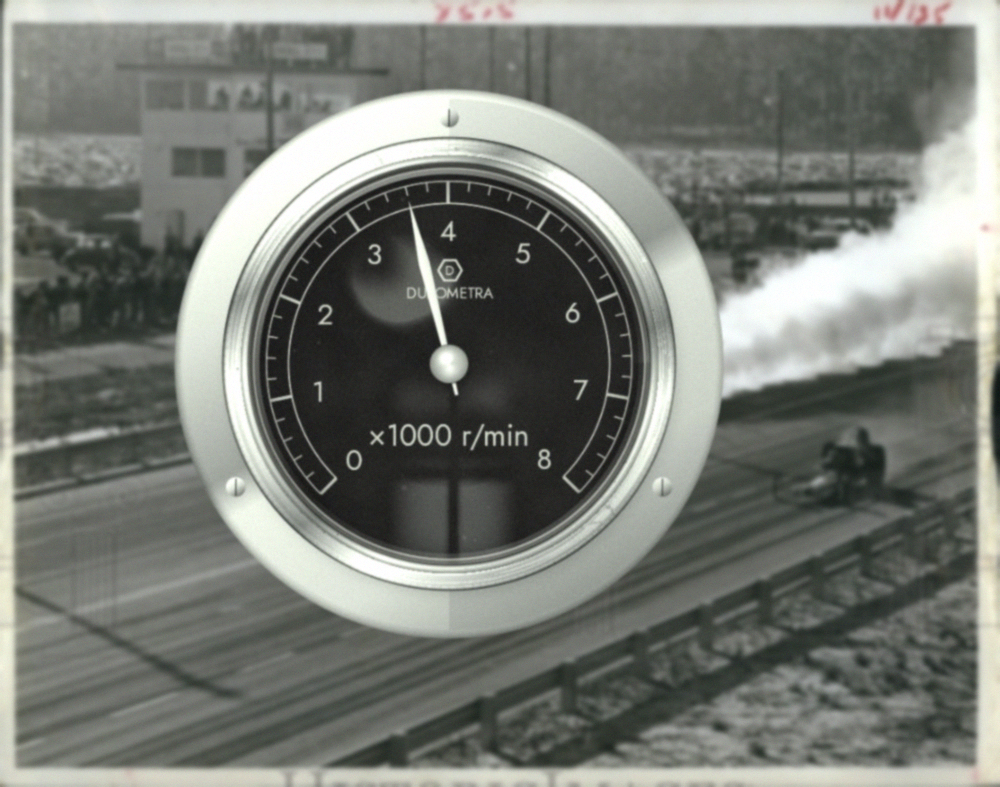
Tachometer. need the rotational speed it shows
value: 3600 rpm
